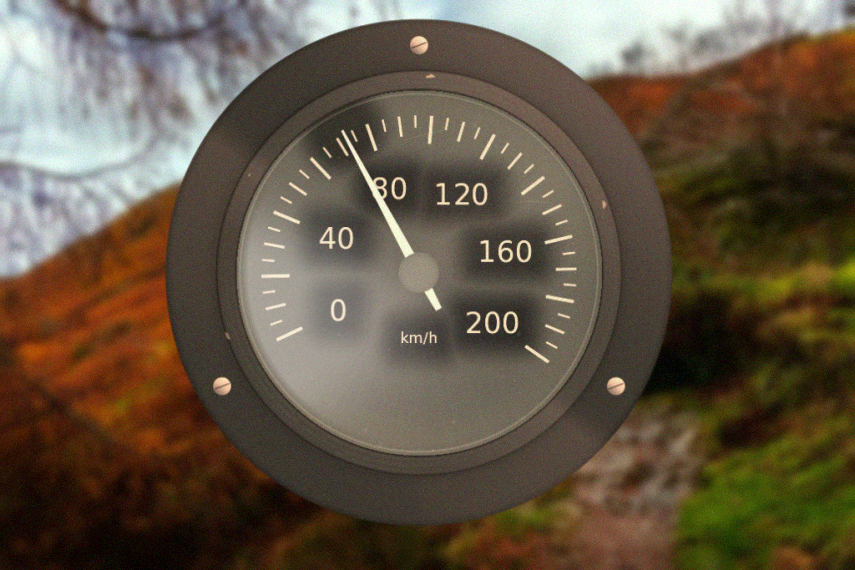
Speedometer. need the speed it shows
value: 72.5 km/h
